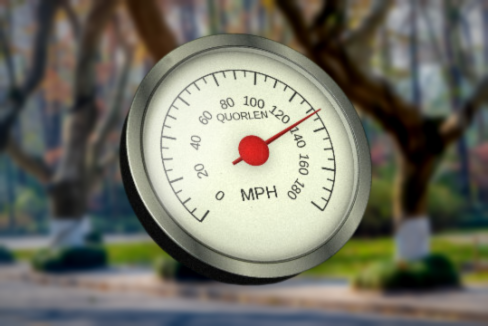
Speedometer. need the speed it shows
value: 132.5 mph
